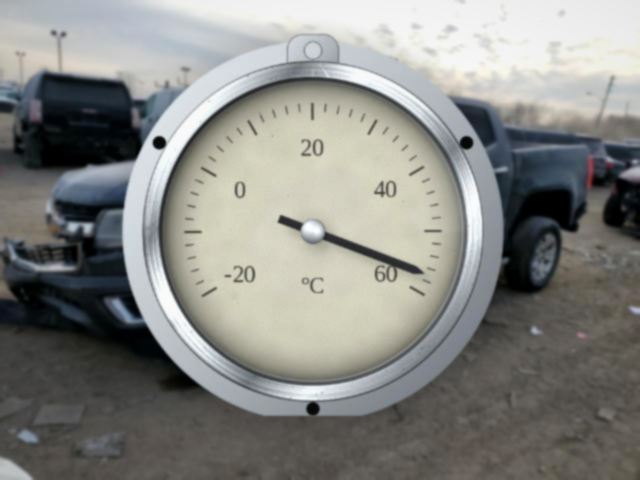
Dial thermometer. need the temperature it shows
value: 57 °C
